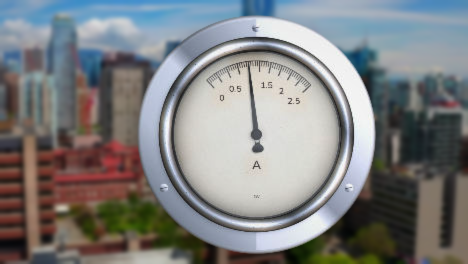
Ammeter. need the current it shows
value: 1 A
